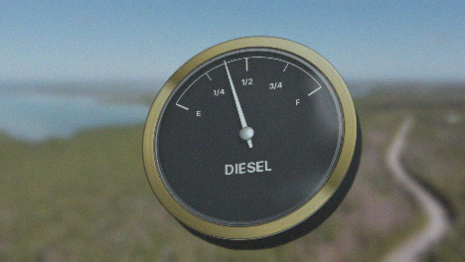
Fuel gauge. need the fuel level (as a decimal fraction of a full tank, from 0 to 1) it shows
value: 0.375
